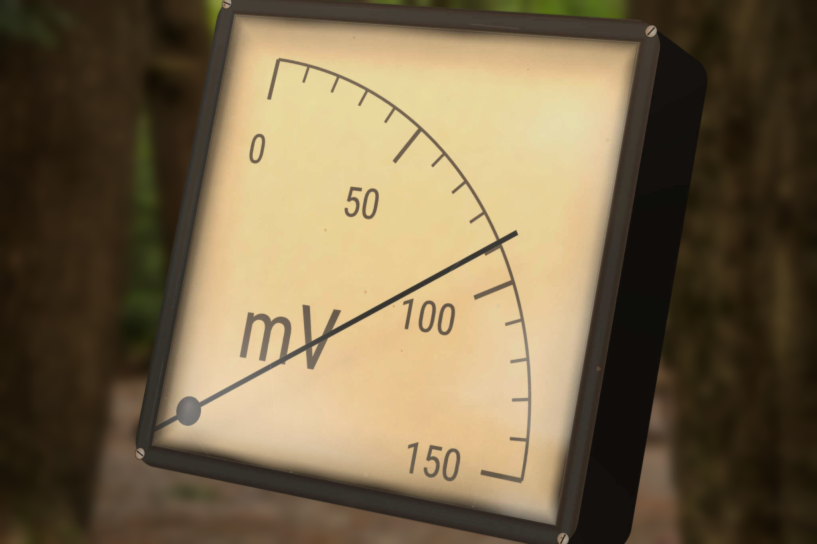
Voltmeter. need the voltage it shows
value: 90 mV
